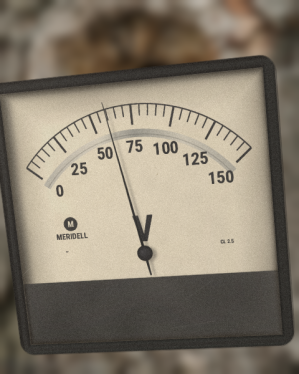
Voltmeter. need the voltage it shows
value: 60 V
